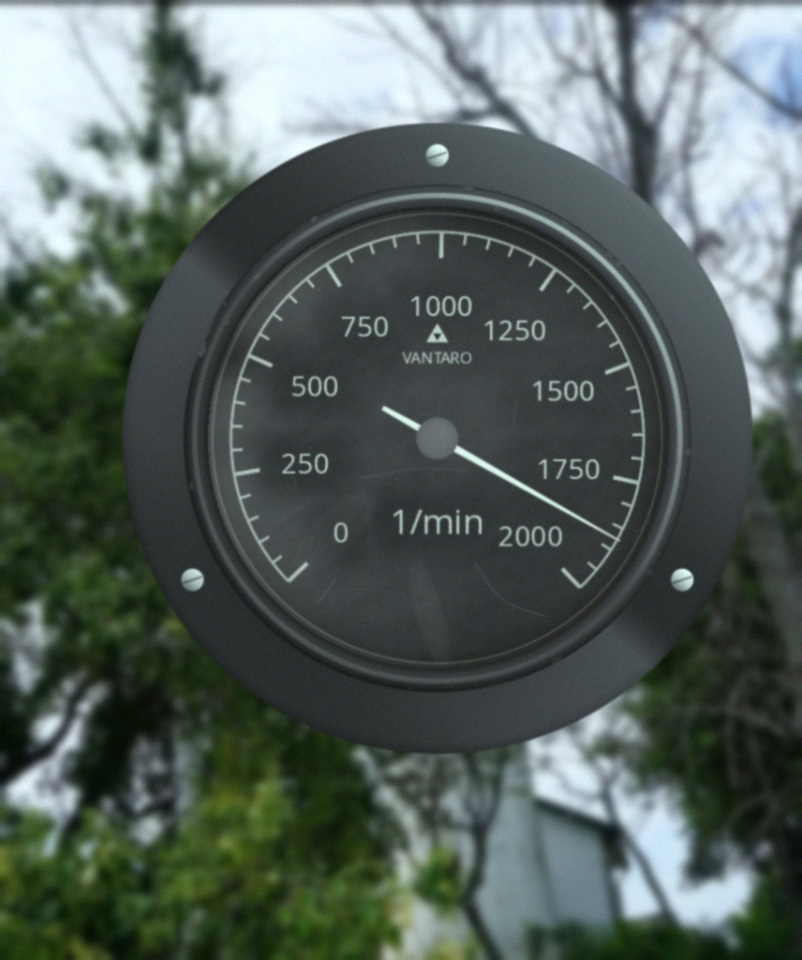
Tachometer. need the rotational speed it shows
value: 1875 rpm
